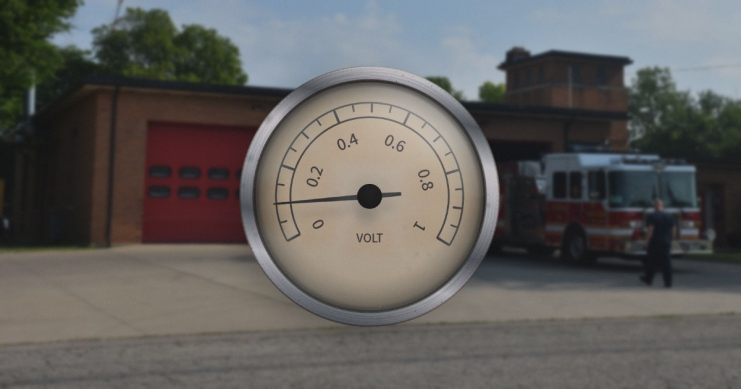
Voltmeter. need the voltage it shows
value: 0.1 V
